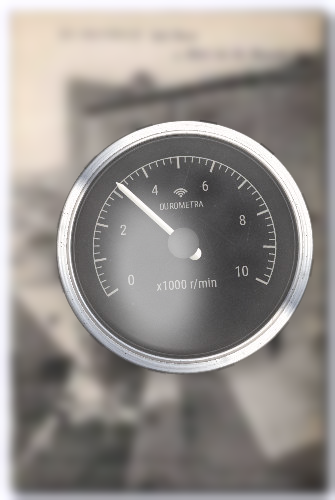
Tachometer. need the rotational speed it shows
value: 3200 rpm
